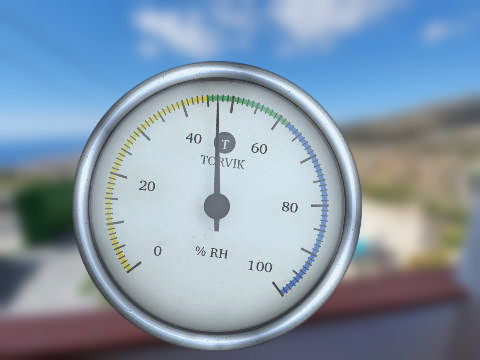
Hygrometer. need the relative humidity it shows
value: 47 %
